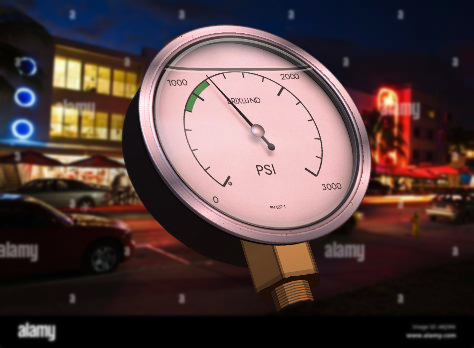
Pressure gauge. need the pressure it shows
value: 1200 psi
